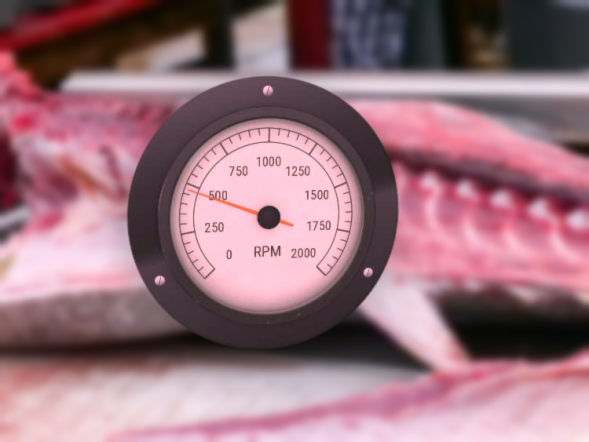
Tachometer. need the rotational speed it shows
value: 475 rpm
